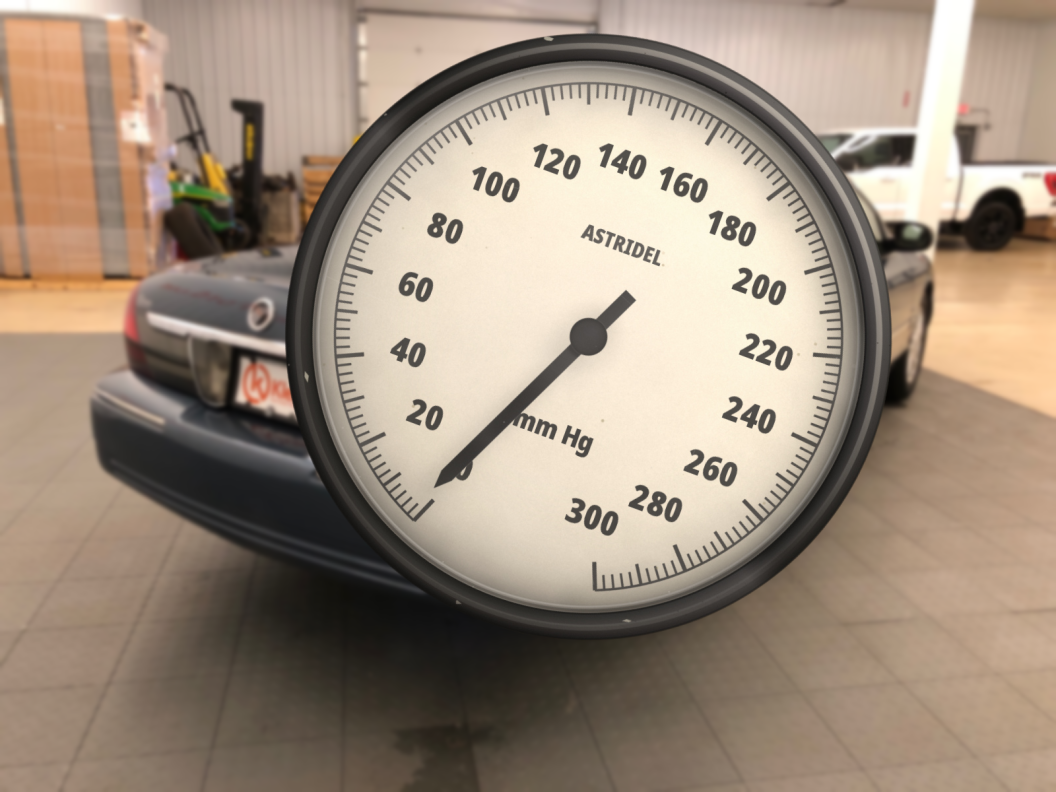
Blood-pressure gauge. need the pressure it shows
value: 2 mmHg
